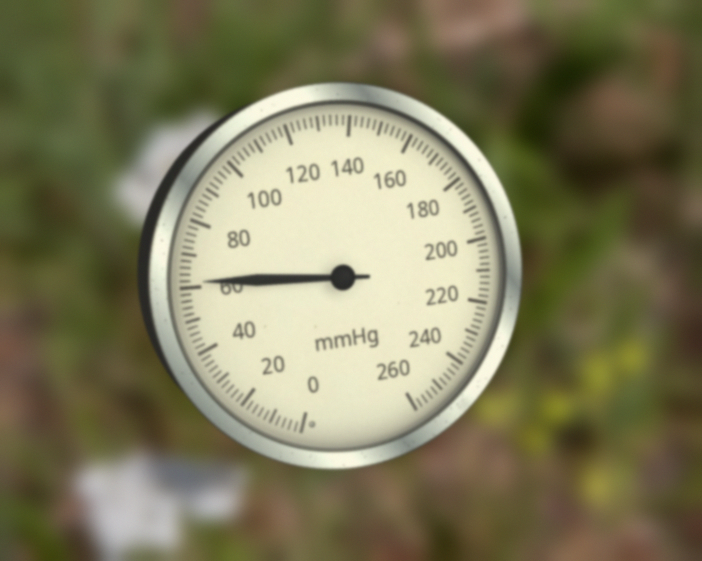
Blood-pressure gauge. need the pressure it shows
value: 62 mmHg
